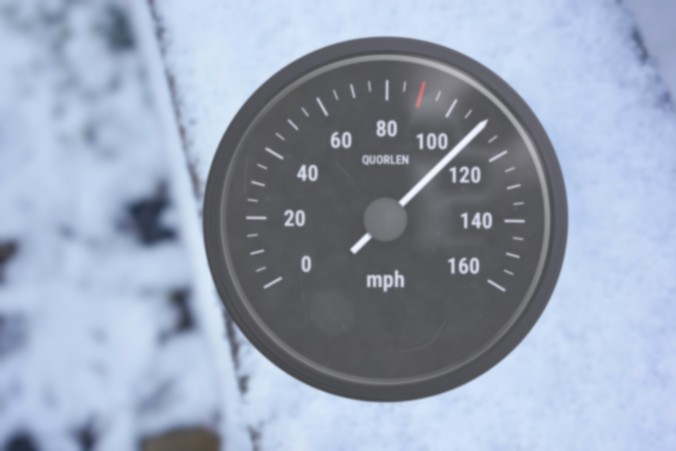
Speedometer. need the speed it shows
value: 110 mph
